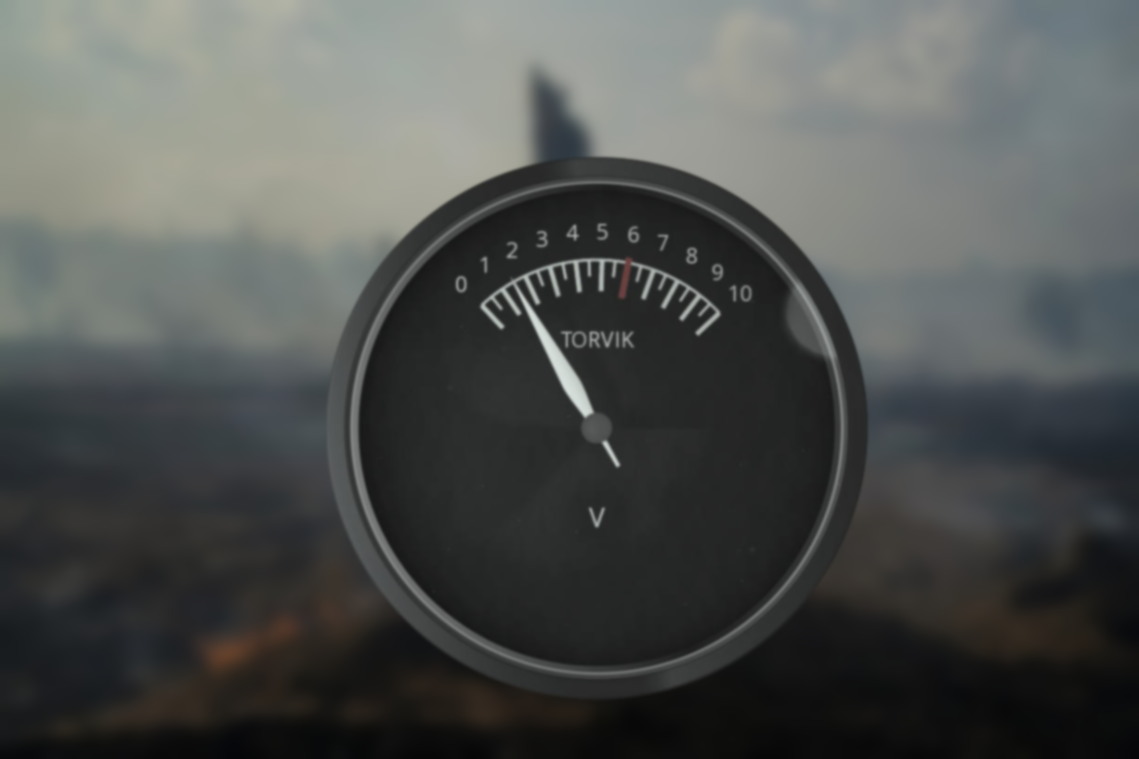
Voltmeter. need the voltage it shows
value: 1.5 V
